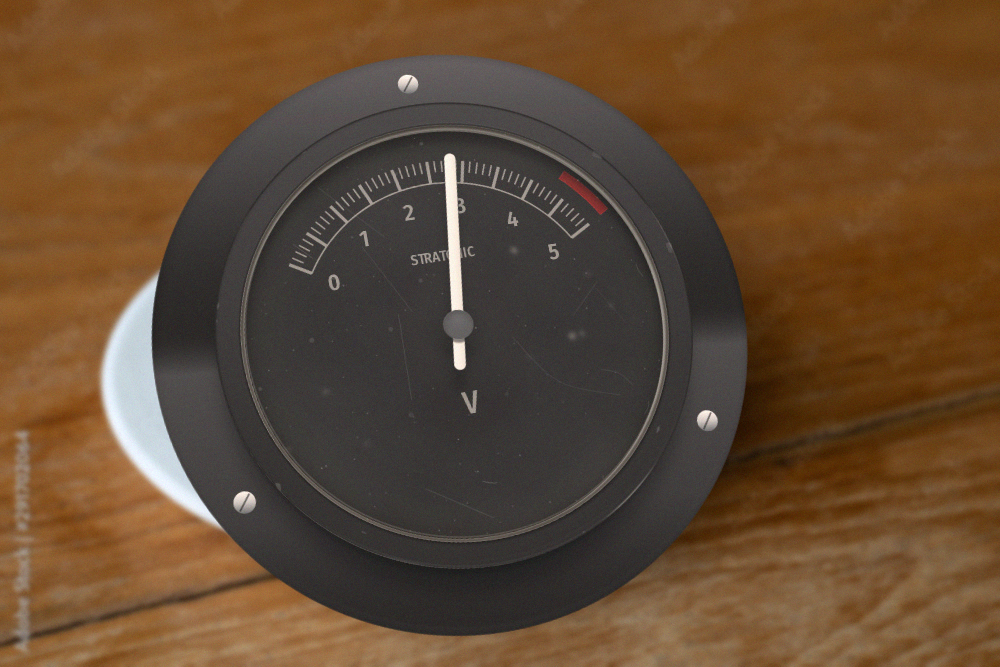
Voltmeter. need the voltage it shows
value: 2.8 V
